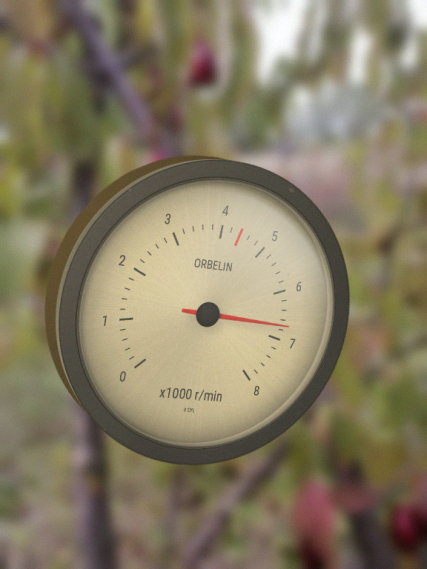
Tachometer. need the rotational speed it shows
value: 6700 rpm
